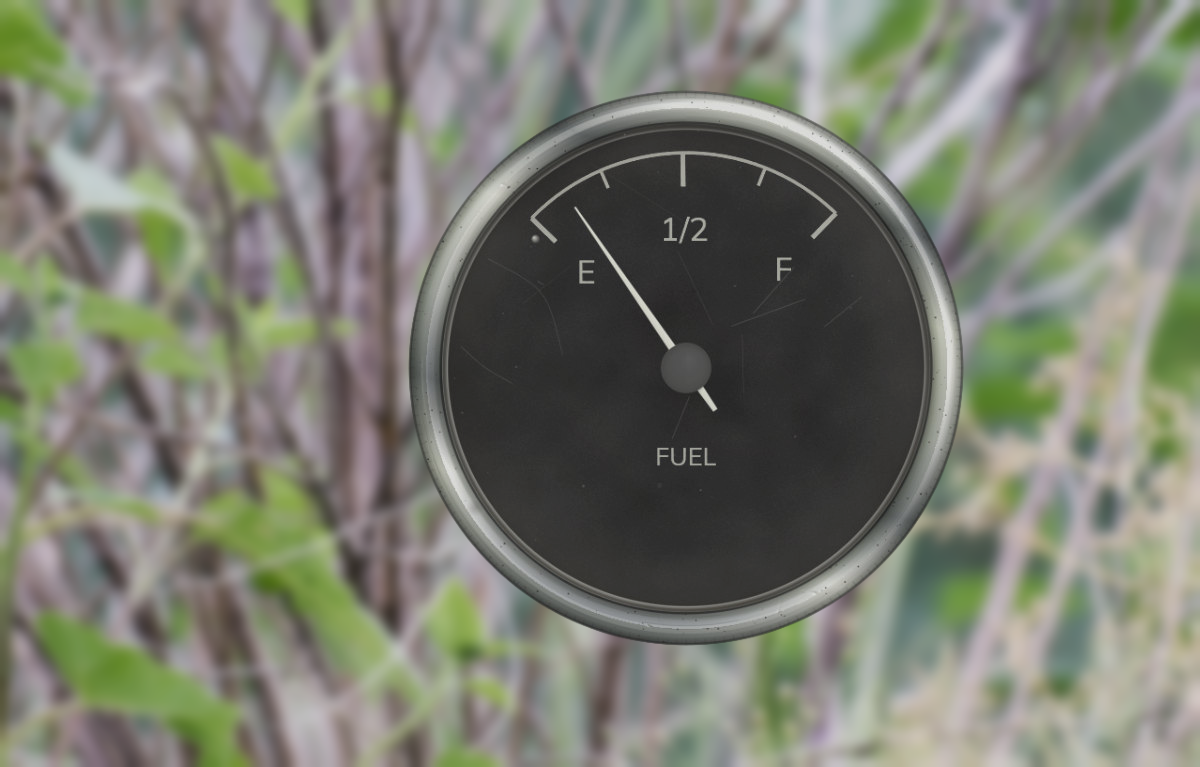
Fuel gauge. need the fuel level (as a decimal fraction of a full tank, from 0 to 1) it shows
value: 0.125
